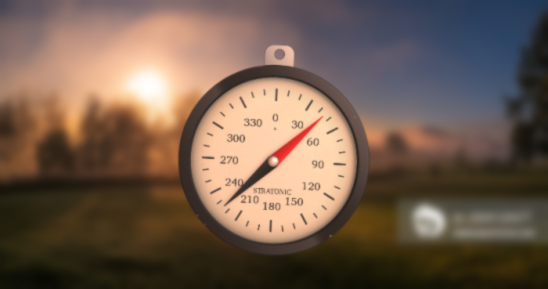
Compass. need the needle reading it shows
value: 45 °
